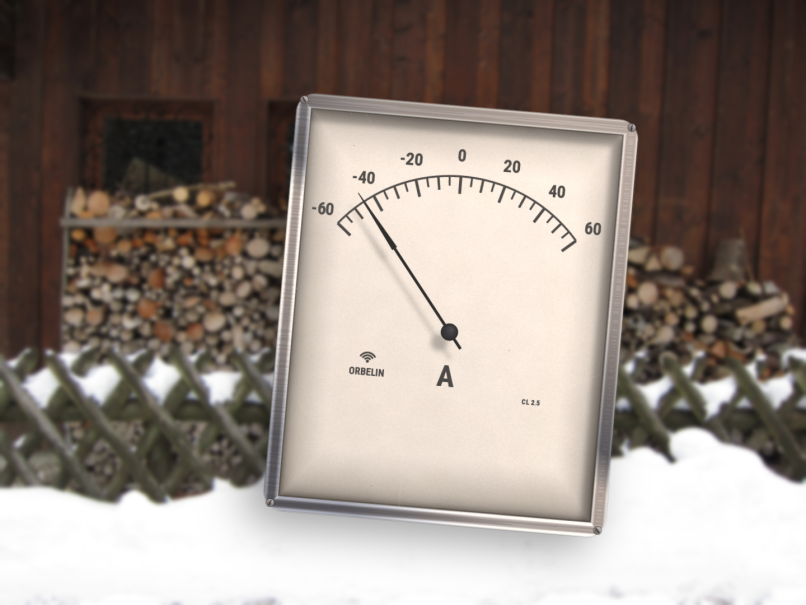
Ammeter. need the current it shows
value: -45 A
